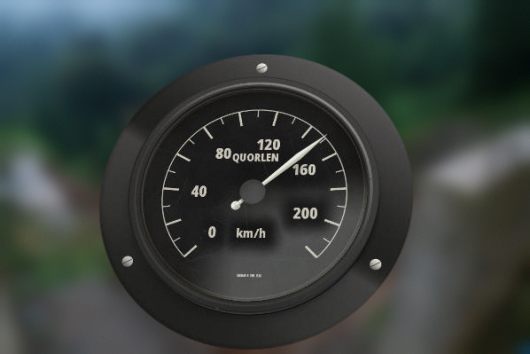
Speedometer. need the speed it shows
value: 150 km/h
